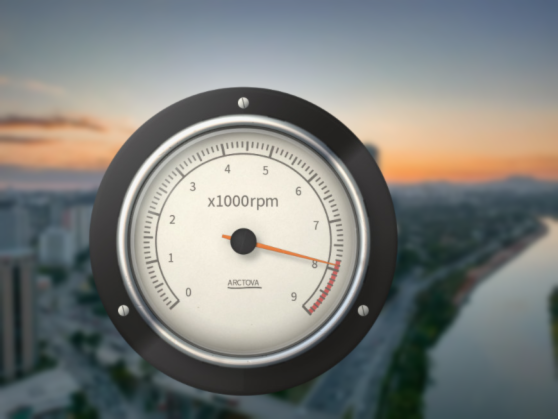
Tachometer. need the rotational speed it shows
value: 7900 rpm
